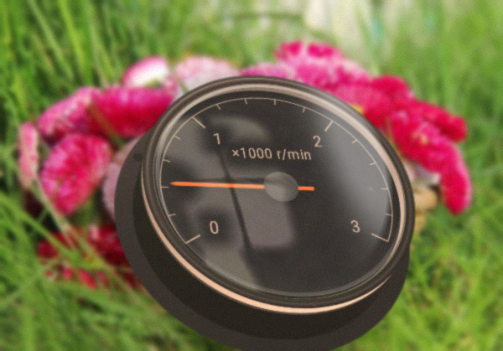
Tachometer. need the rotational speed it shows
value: 400 rpm
